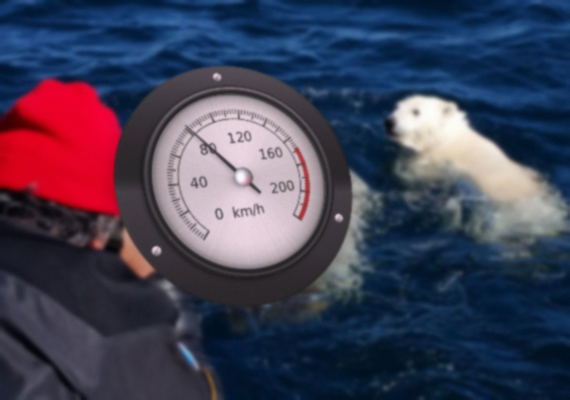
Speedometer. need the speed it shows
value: 80 km/h
